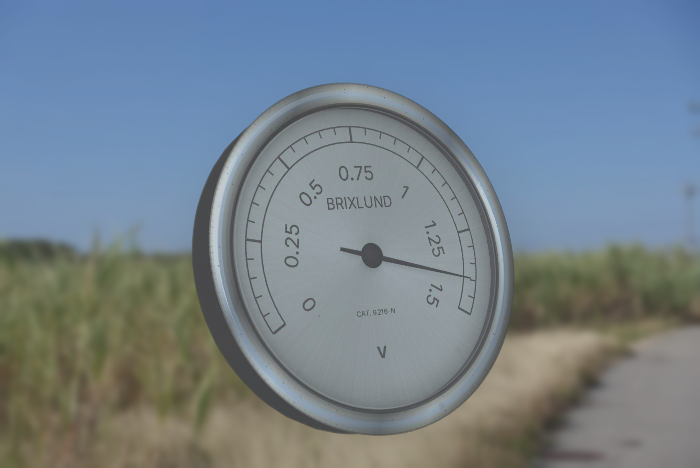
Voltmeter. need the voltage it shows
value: 1.4 V
